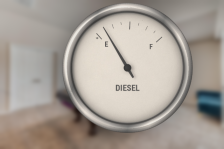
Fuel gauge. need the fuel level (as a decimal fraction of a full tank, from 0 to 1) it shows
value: 0.125
